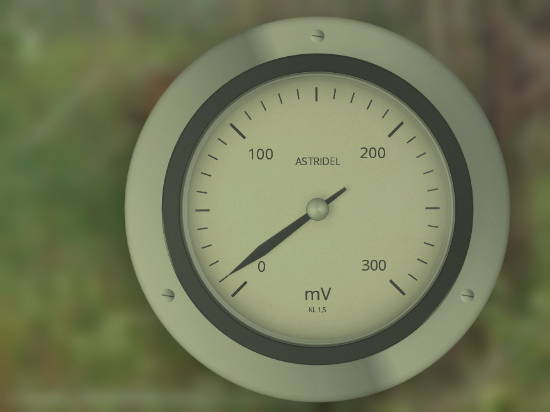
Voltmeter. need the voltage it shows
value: 10 mV
